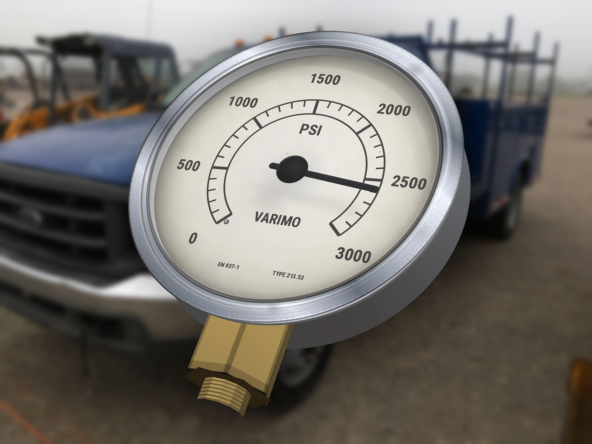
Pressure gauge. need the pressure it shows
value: 2600 psi
